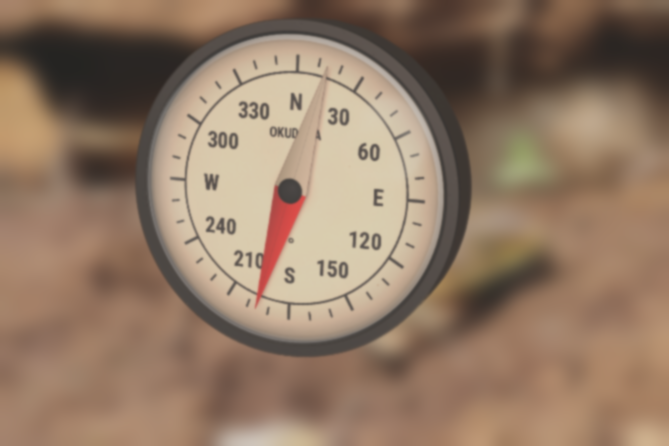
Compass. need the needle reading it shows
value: 195 °
